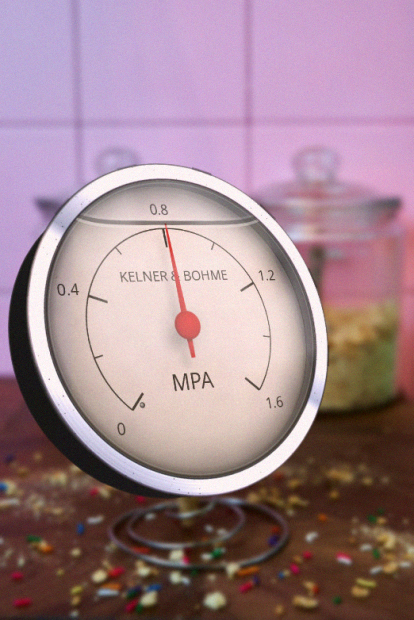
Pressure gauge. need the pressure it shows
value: 0.8 MPa
